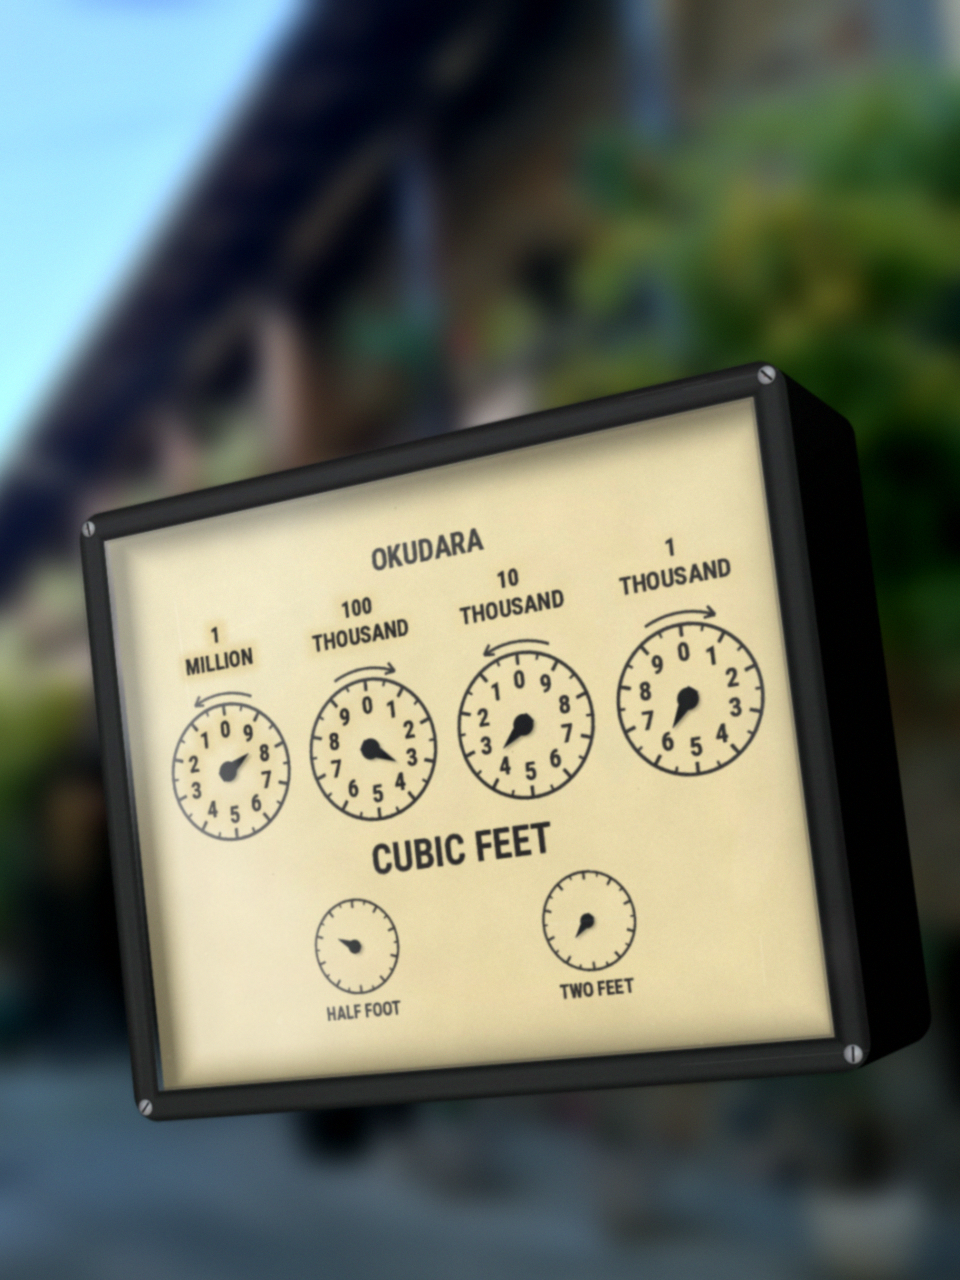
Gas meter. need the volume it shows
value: 833600 ft³
